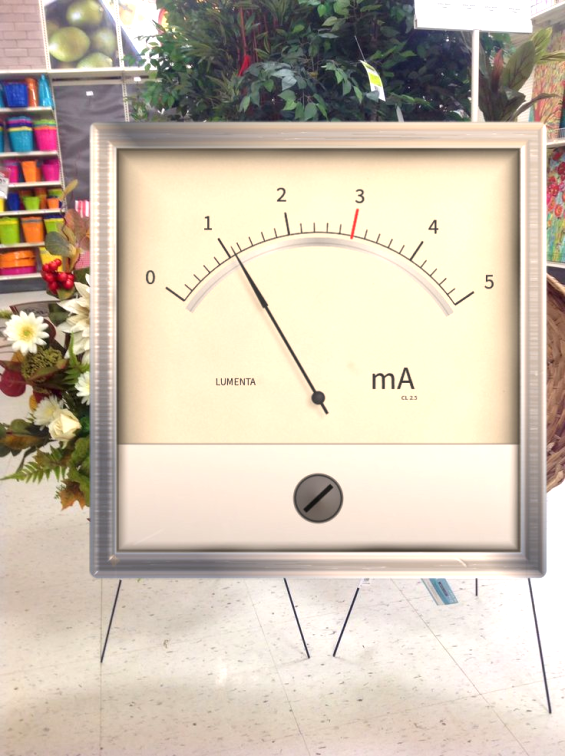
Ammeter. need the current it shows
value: 1.1 mA
